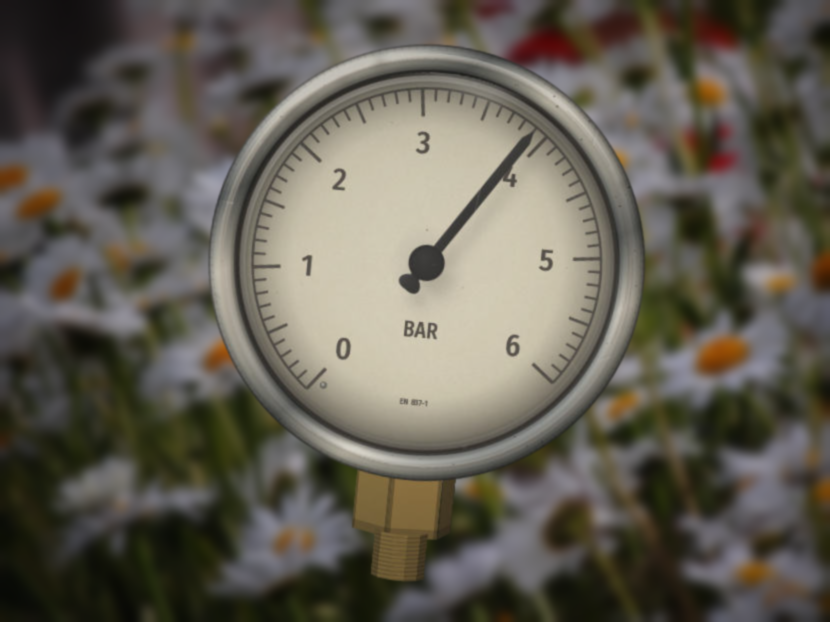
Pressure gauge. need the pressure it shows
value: 3.9 bar
